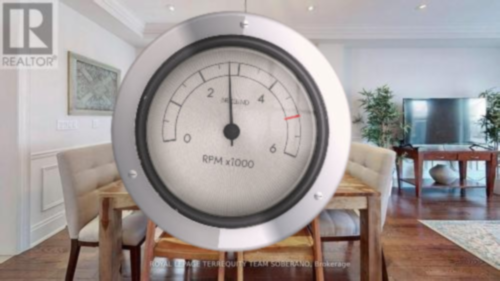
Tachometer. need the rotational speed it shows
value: 2750 rpm
